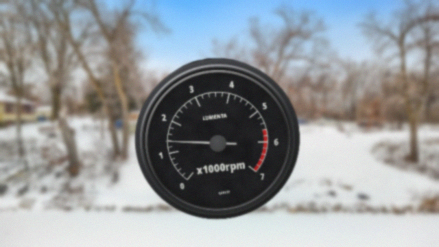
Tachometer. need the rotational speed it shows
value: 1400 rpm
